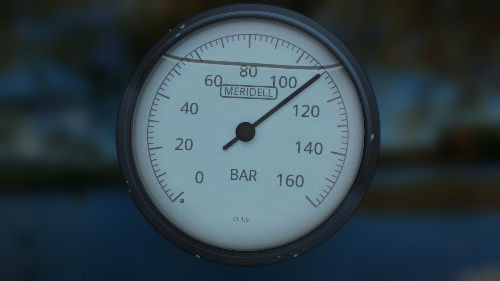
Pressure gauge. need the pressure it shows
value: 110 bar
